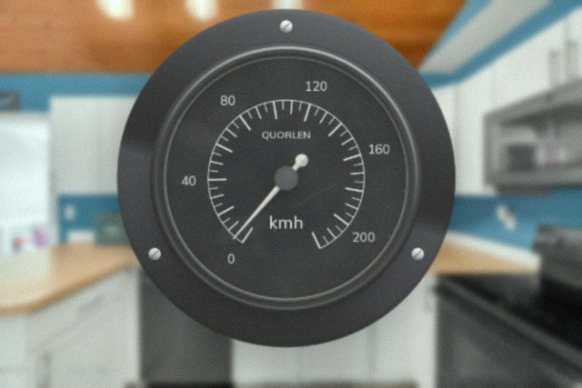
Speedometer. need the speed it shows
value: 5 km/h
